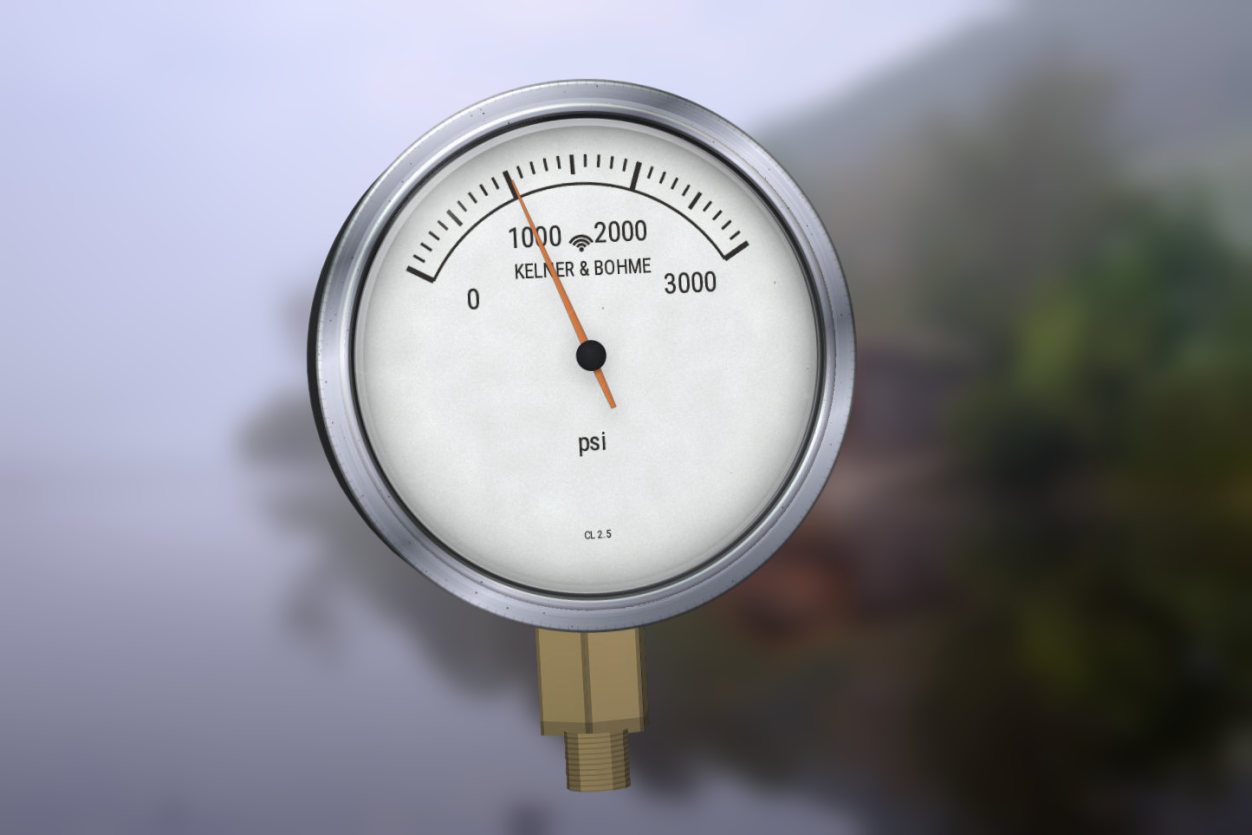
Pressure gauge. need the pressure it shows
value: 1000 psi
